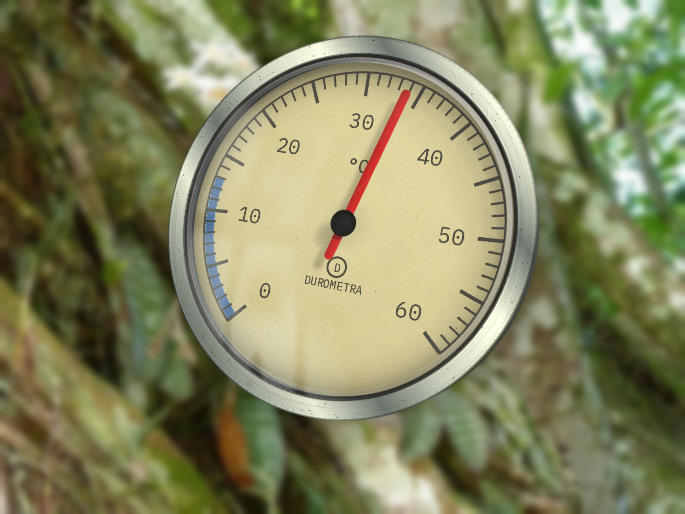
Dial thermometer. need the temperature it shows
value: 34 °C
